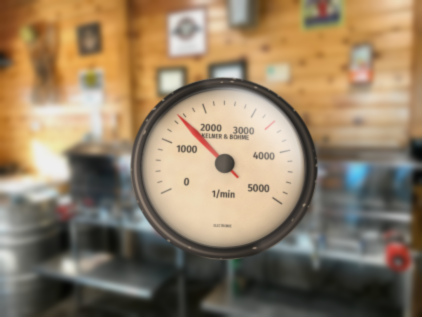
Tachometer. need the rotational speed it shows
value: 1500 rpm
